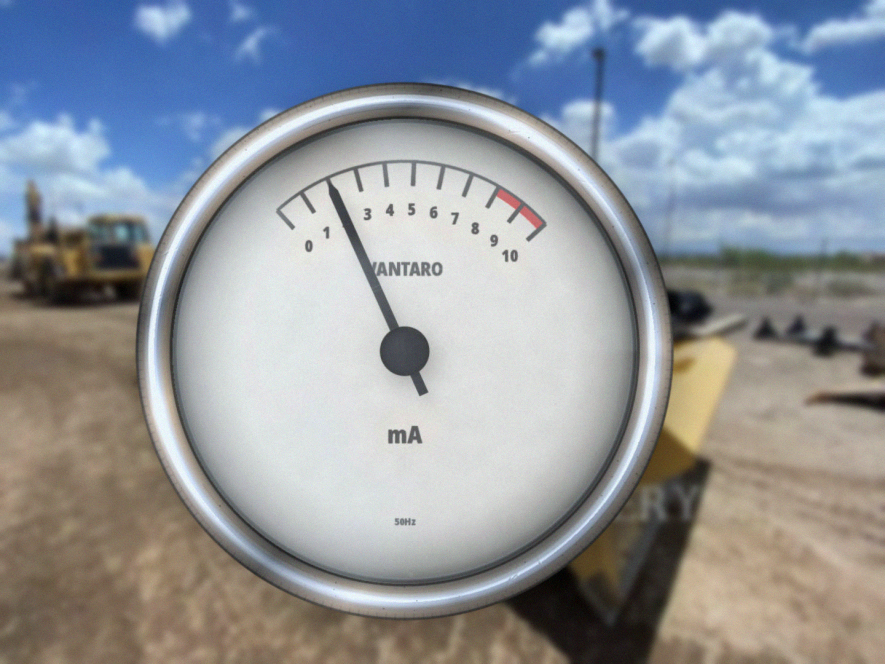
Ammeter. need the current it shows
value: 2 mA
